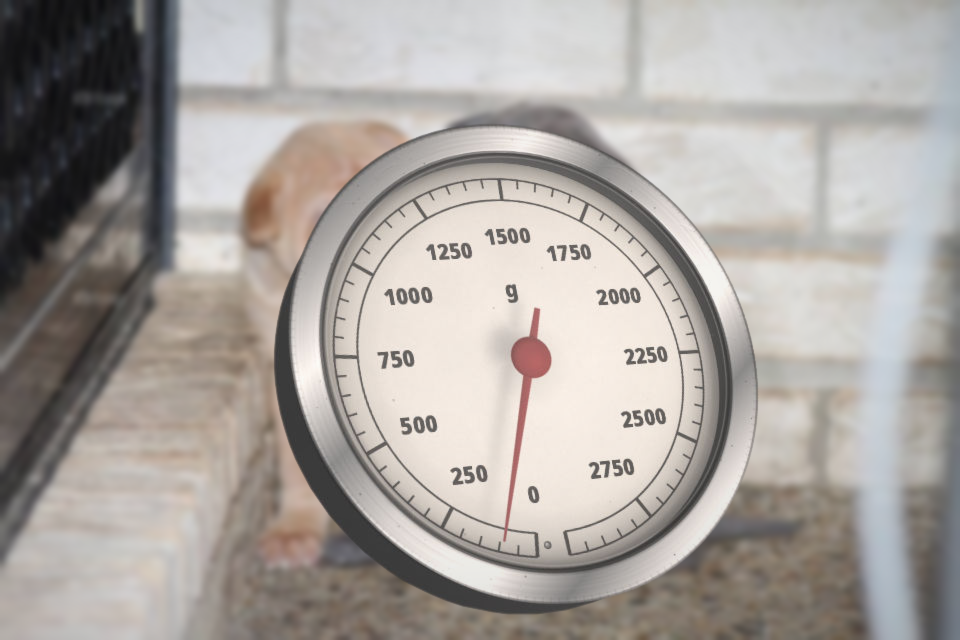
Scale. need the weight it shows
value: 100 g
